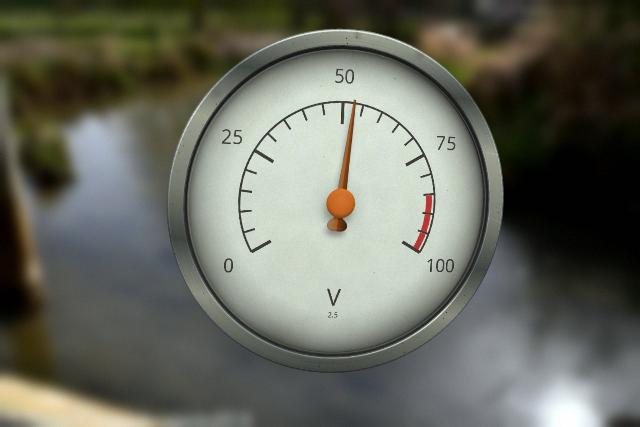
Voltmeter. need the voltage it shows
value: 52.5 V
